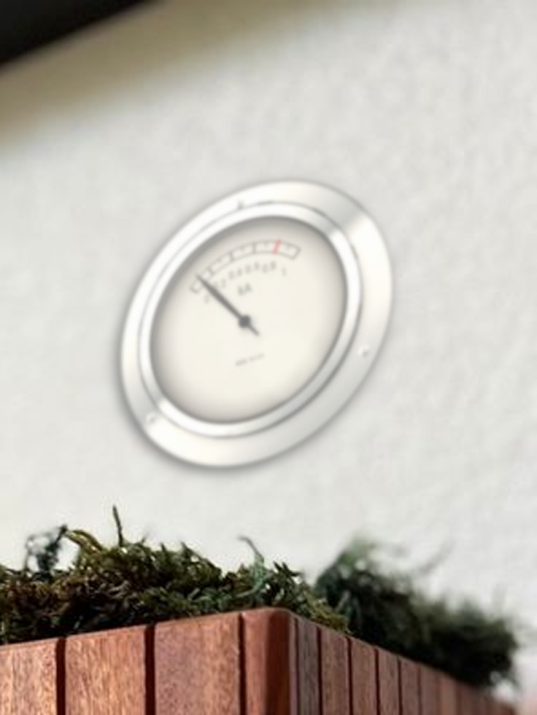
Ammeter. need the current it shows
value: 0.1 kA
